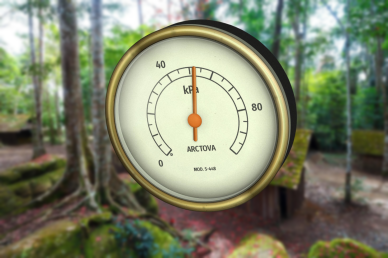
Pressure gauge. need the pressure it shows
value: 52.5 kPa
